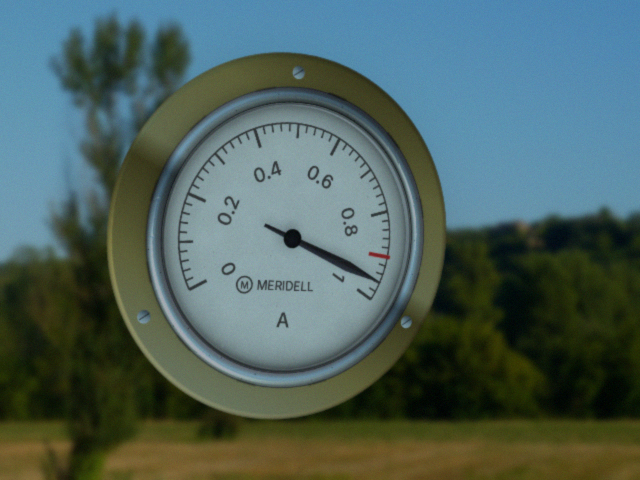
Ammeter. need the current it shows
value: 0.96 A
